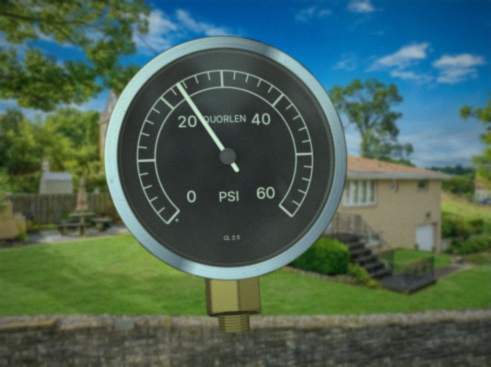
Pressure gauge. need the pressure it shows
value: 23 psi
